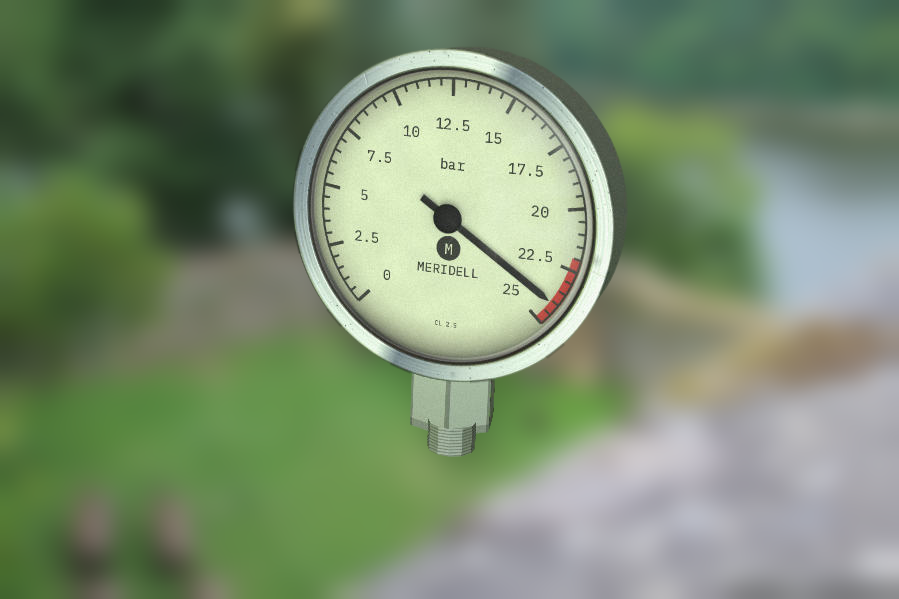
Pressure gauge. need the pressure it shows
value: 24 bar
